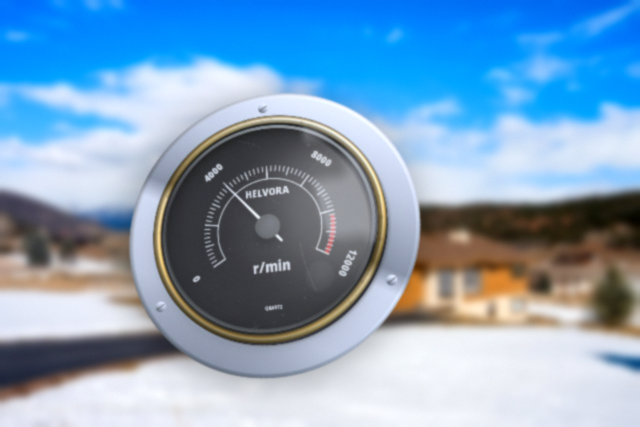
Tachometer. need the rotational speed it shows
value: 4000 rpm
